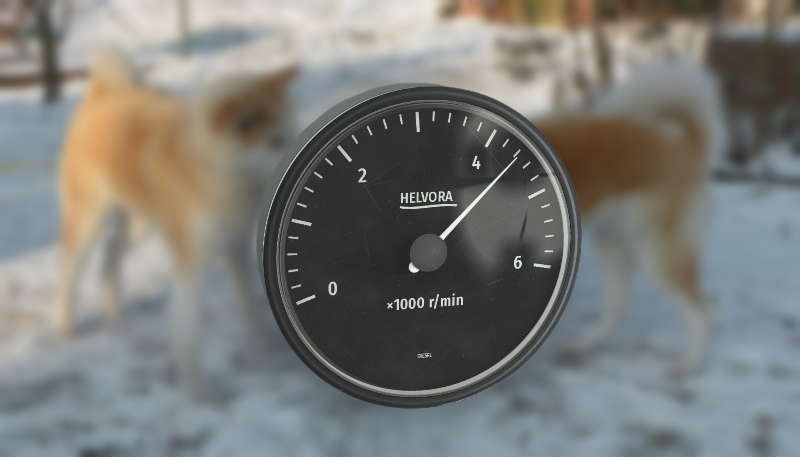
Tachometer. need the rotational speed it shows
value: 4400 rpm
